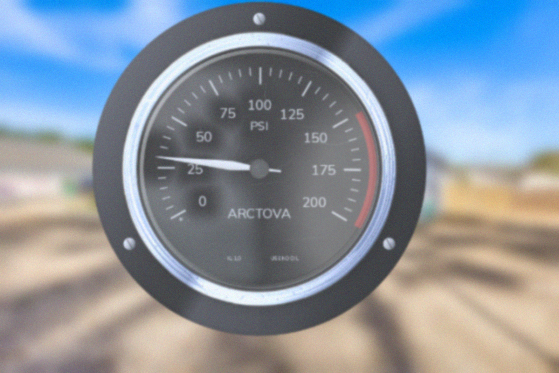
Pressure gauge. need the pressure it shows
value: 30 psi
